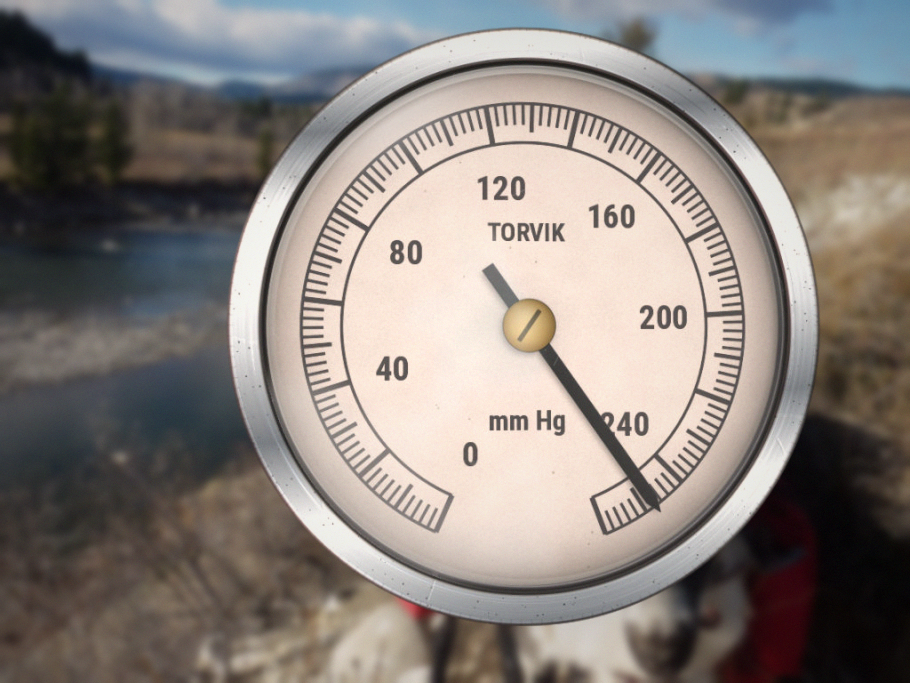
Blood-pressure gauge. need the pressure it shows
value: 248 mmHg
